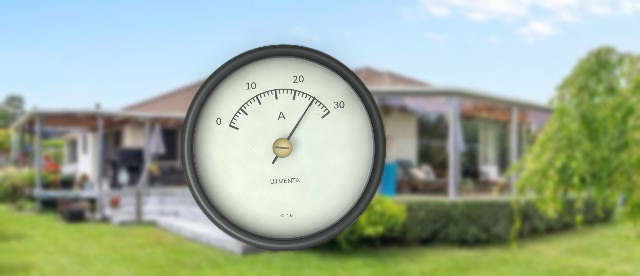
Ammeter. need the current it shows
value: 25 A
